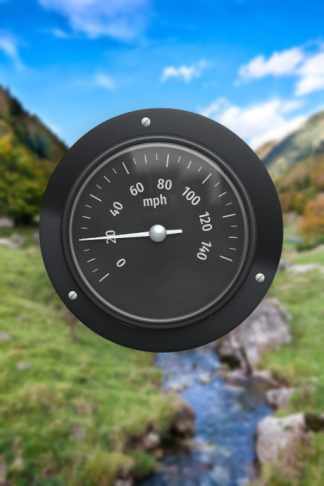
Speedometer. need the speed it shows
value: 20 mph
